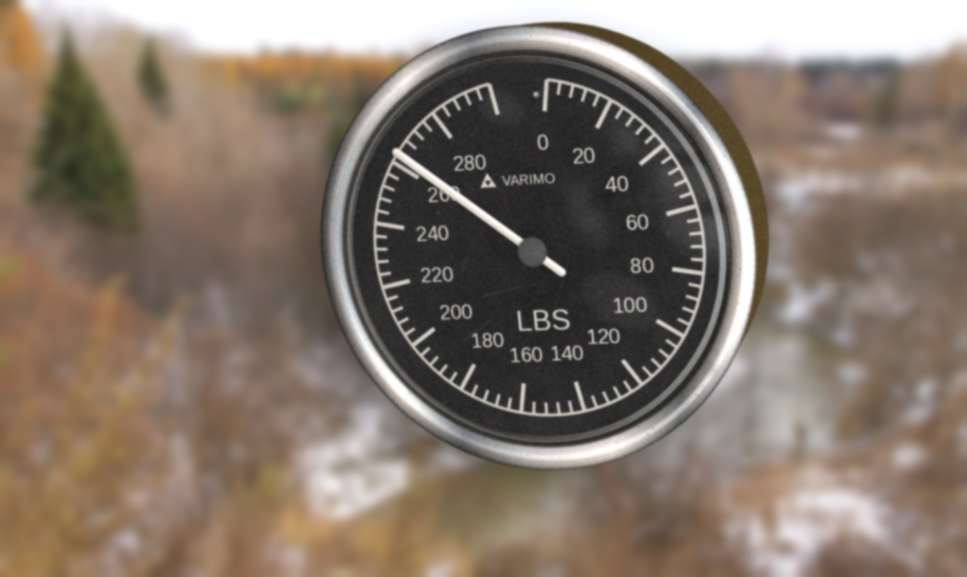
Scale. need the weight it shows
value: 264 lb
